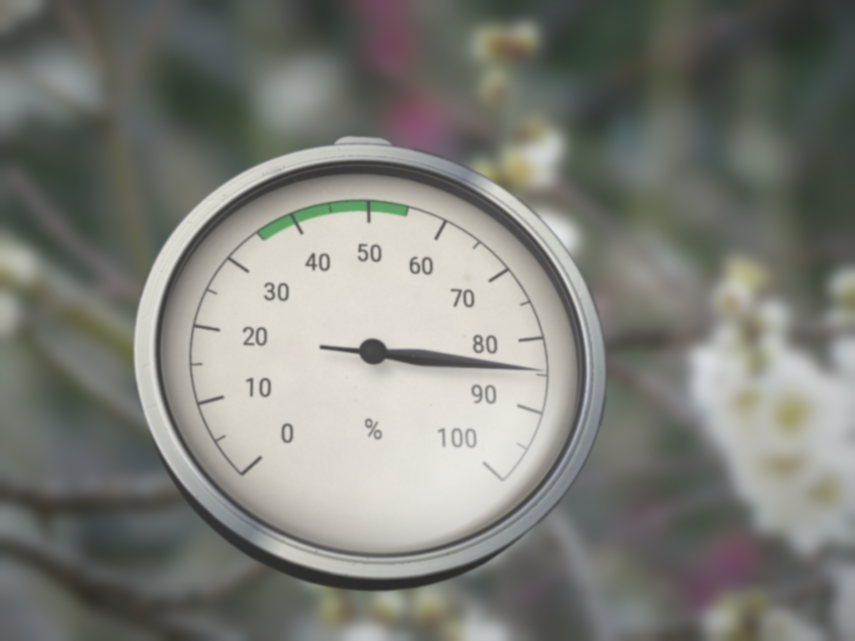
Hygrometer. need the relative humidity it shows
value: 85 %
